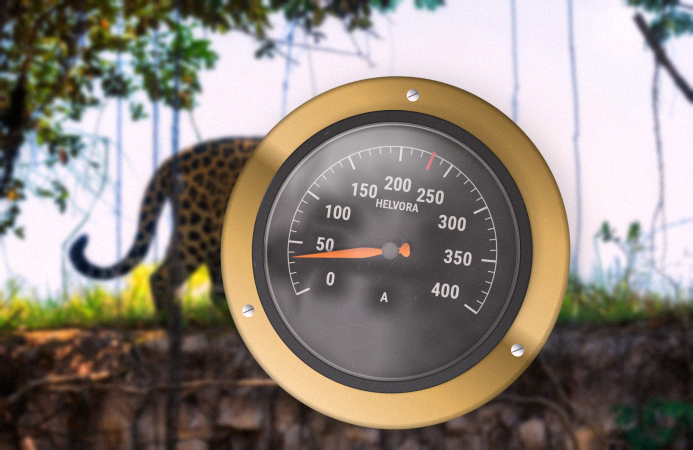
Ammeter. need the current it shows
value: 35 A
